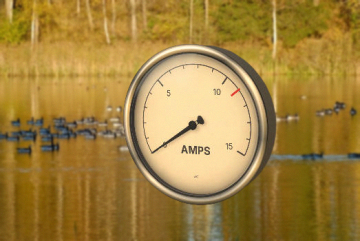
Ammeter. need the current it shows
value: 0 A
